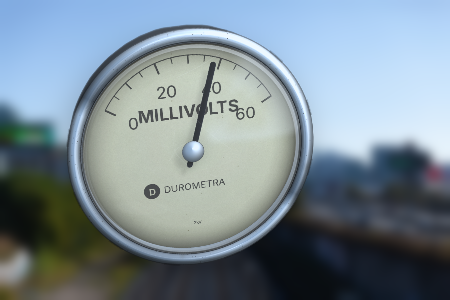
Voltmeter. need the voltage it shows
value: 37.5 mV
